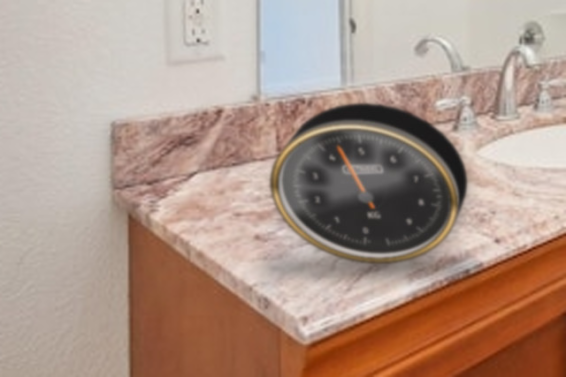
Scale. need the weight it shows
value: 4.5 kg
